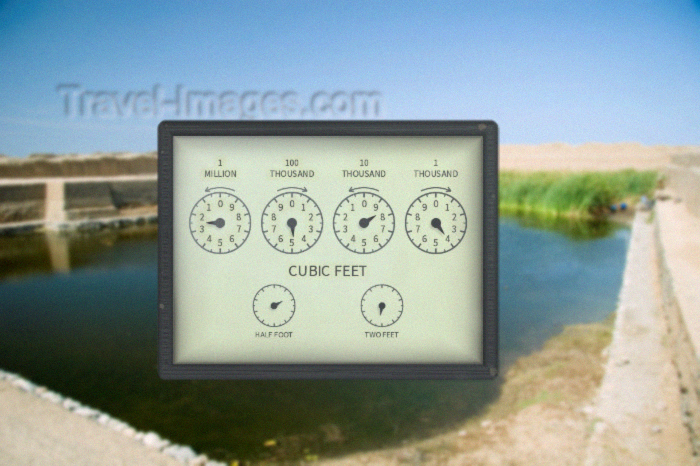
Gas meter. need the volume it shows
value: 248400 ft³
